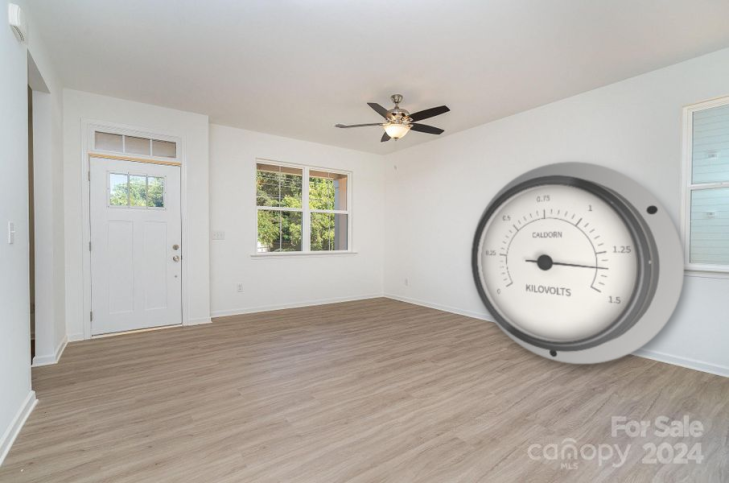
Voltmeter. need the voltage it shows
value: 1.35 kV
